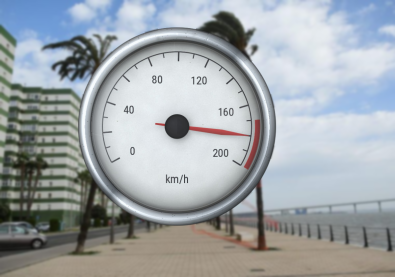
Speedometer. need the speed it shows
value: 180 km/h
